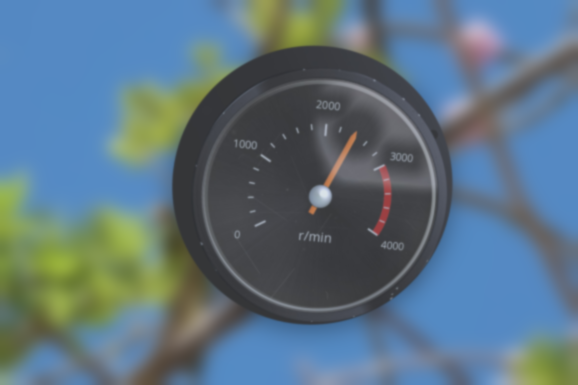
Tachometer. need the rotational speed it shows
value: 2400 rpm
